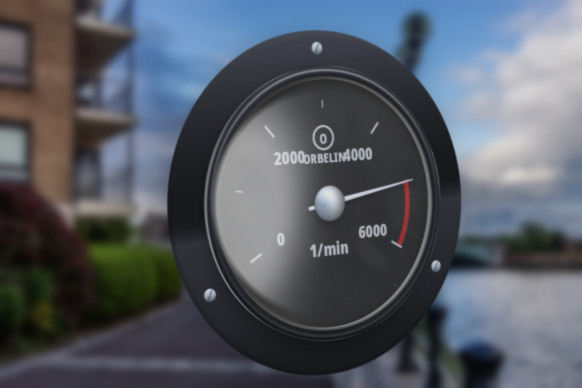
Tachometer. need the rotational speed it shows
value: 5000 rpm
